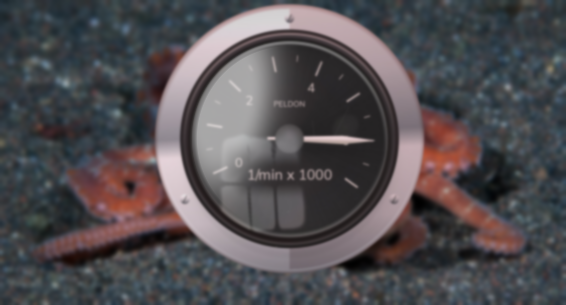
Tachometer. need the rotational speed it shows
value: 6000 rpm
